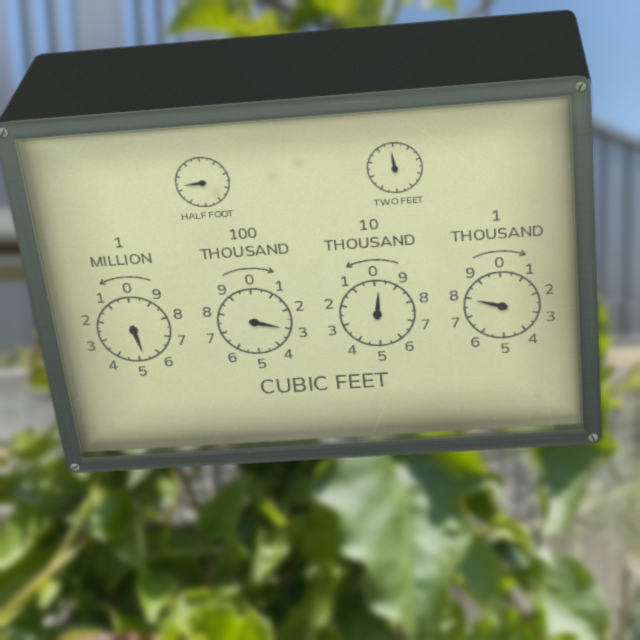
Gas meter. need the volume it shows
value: 529800 ft³
